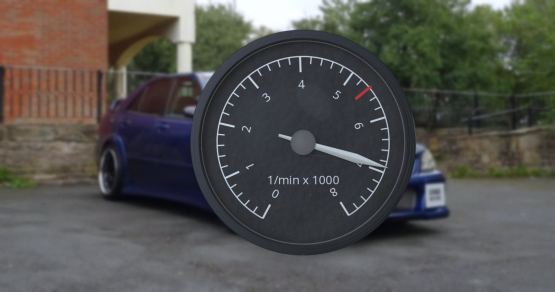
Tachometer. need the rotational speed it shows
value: 6900 rpm
